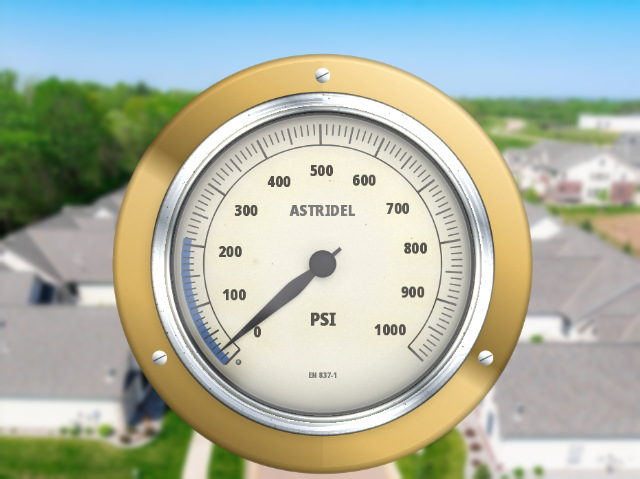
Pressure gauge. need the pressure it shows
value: 20 psi
